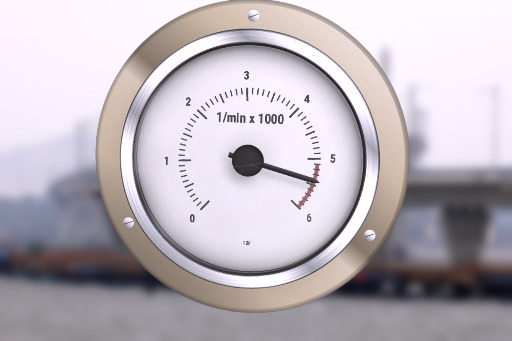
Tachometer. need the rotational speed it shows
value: 5400 rpm
